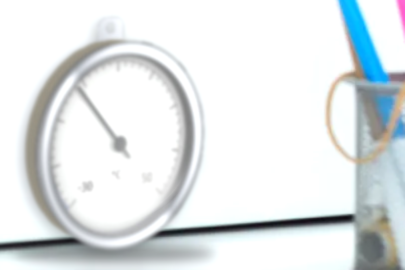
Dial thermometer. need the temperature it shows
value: -2 °C
